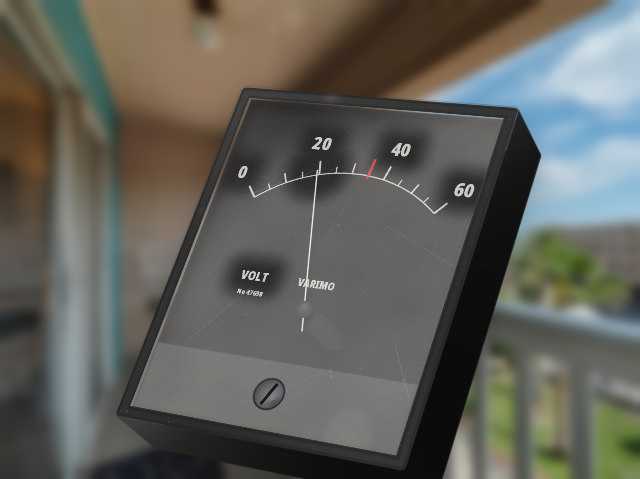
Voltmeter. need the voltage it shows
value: 20 V
